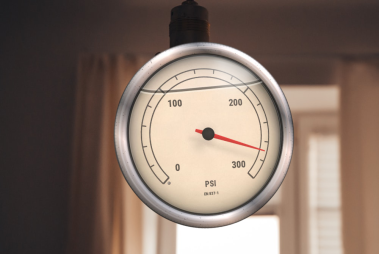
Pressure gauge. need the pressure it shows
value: 270 psi
